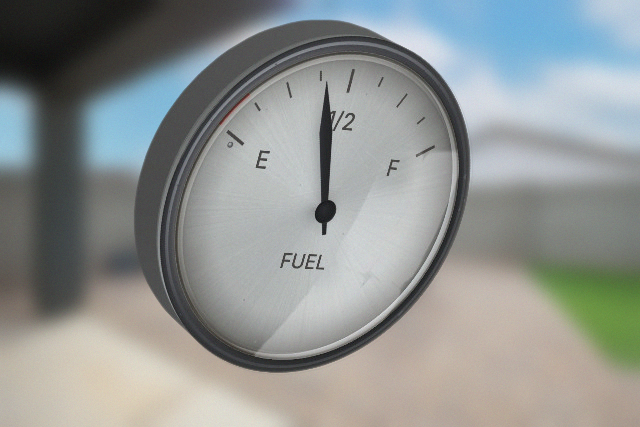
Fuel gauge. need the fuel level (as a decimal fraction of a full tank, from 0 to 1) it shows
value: 0.375
